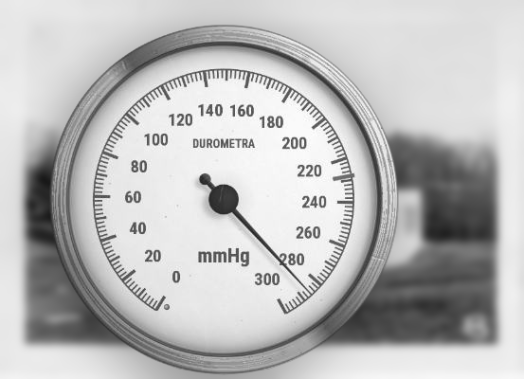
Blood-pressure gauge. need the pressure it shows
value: 286 mmHg
